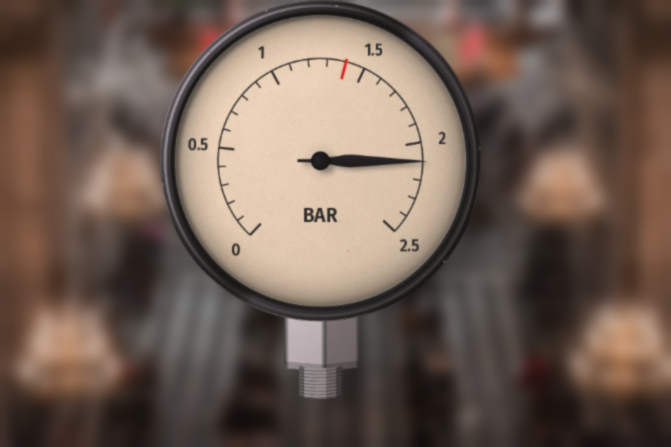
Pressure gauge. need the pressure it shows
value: 2.1 bar
